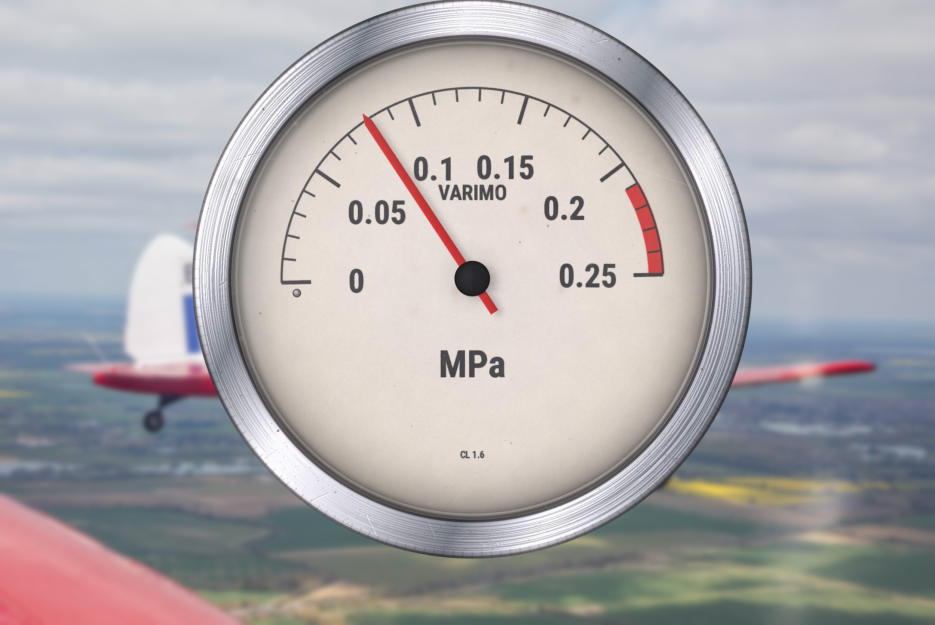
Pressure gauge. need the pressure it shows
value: 0.08 MPa
